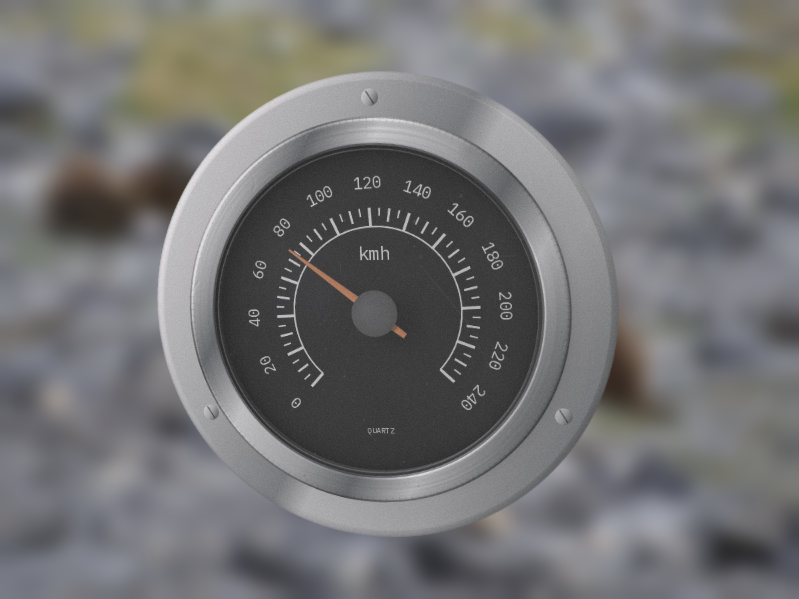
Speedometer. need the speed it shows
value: 75 km/h
